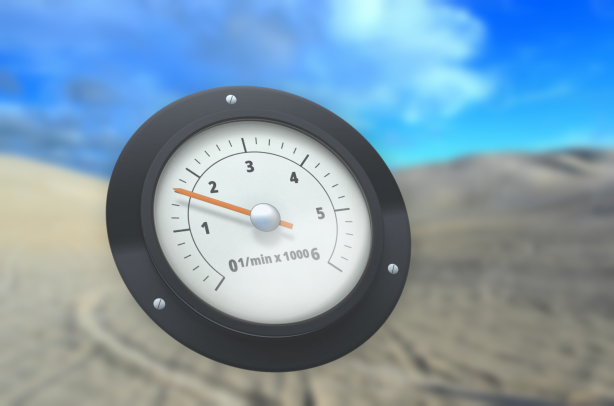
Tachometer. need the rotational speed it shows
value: 1600 rpm
